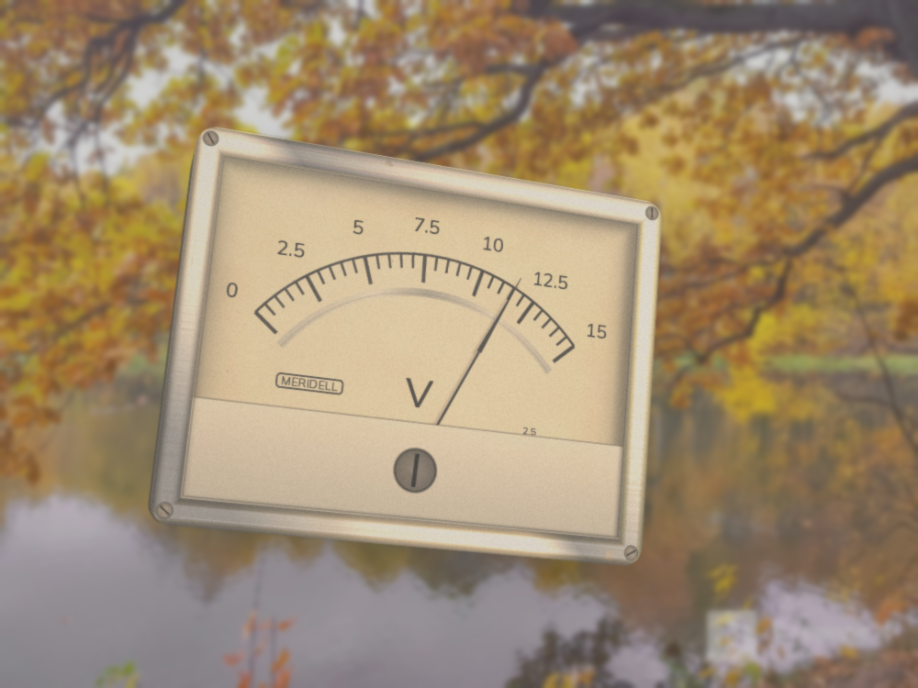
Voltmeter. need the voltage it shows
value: 11.5 V
